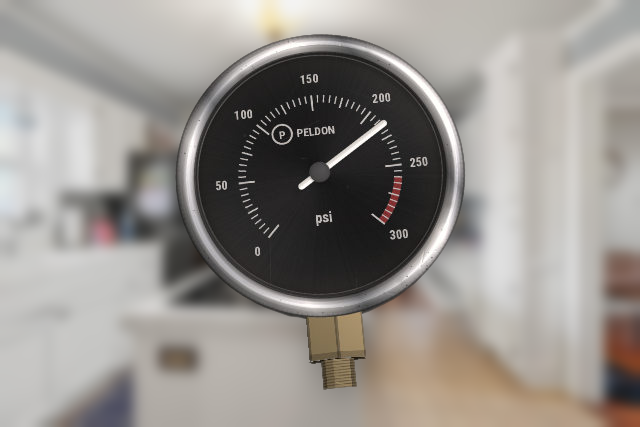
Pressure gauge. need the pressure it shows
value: 215 psi
